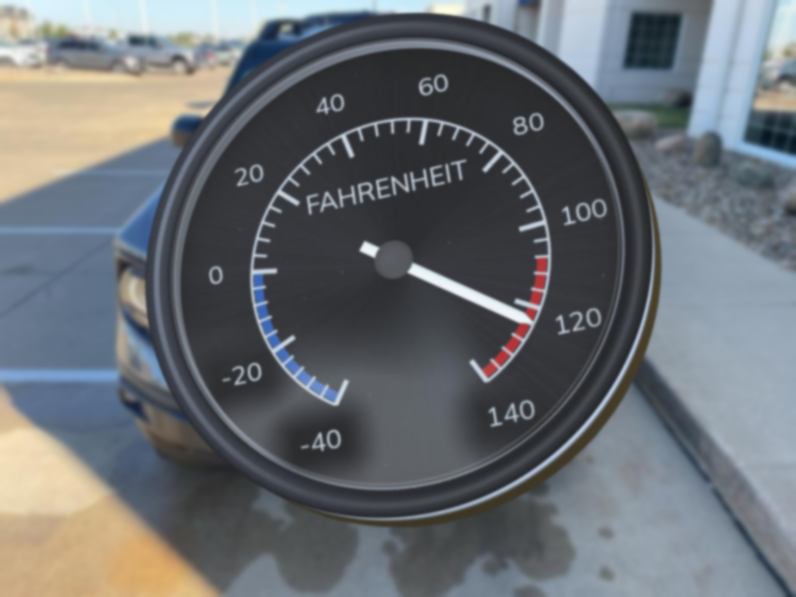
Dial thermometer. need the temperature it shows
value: 124 °F
